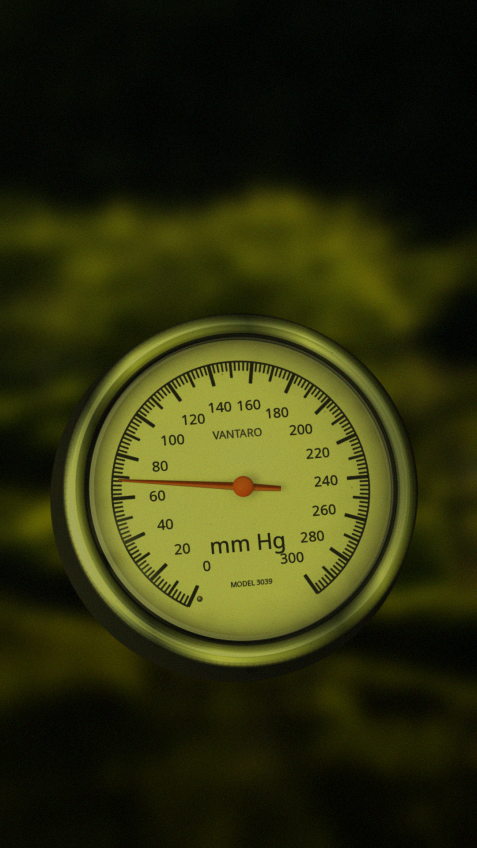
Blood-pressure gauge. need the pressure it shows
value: 68 mmHg
